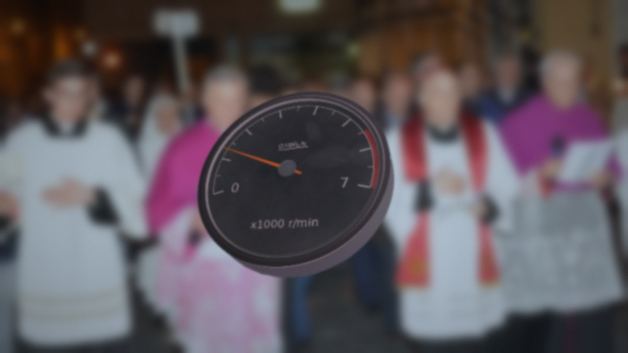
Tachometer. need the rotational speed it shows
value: 1250 rpm
